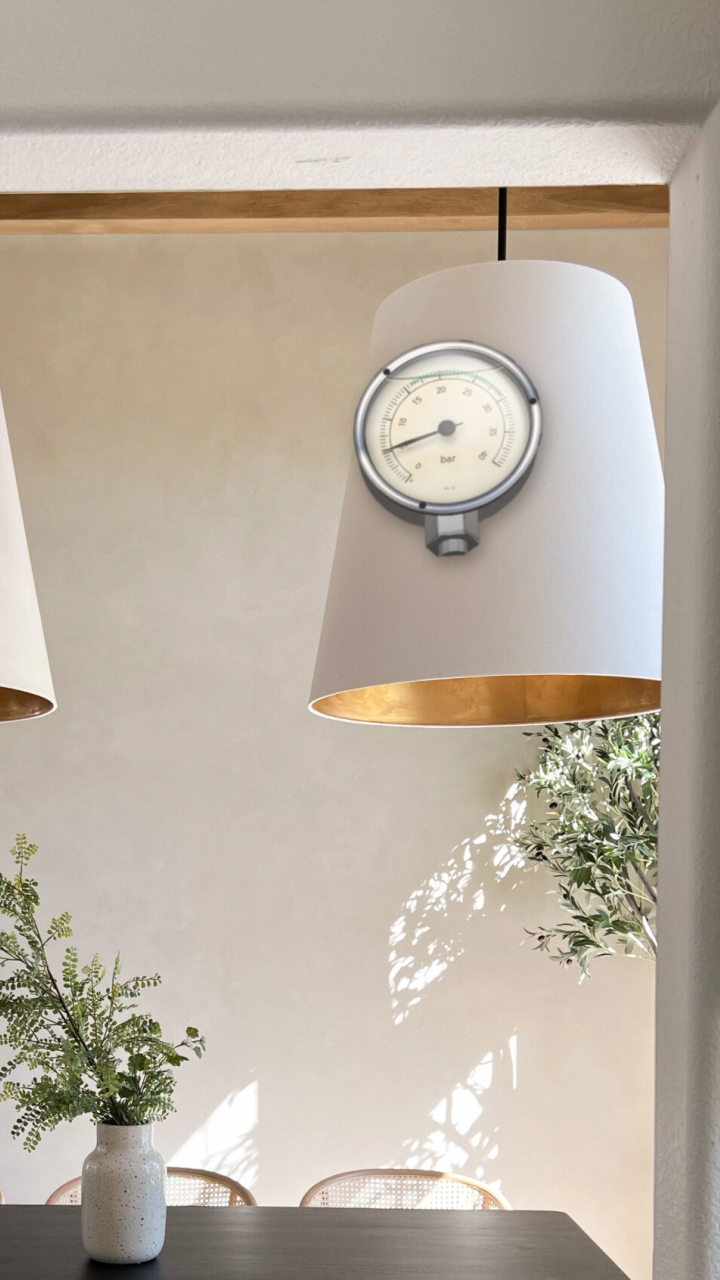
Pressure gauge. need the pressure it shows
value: 5 bar
